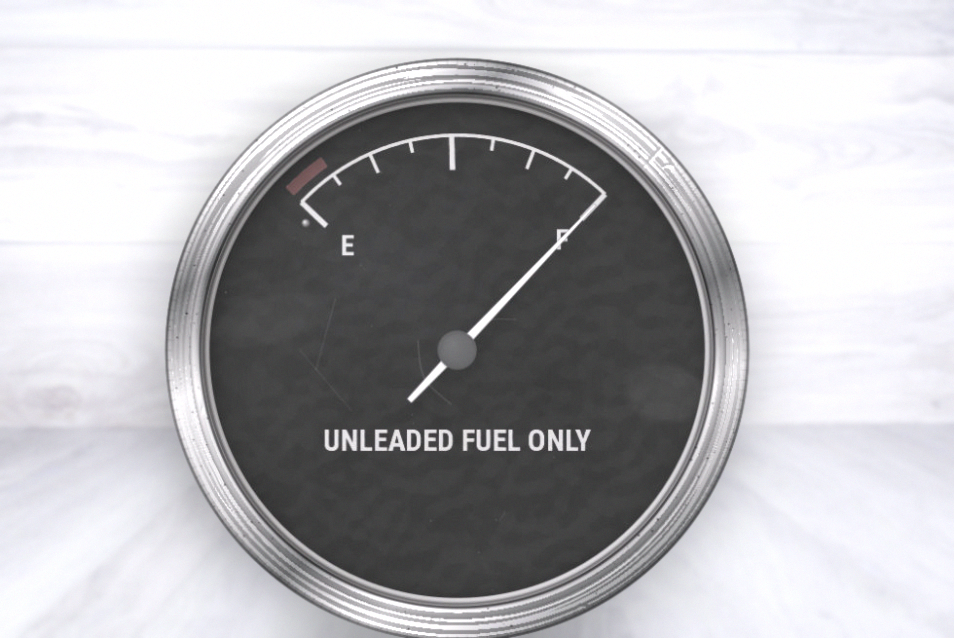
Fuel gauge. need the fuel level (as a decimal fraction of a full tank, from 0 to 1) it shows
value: 1
